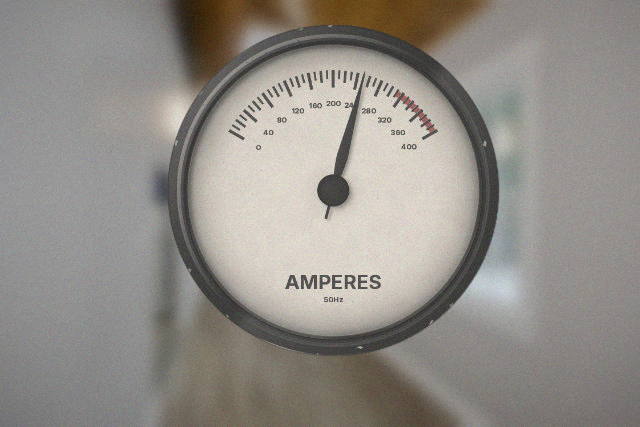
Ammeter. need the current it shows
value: 250 A
